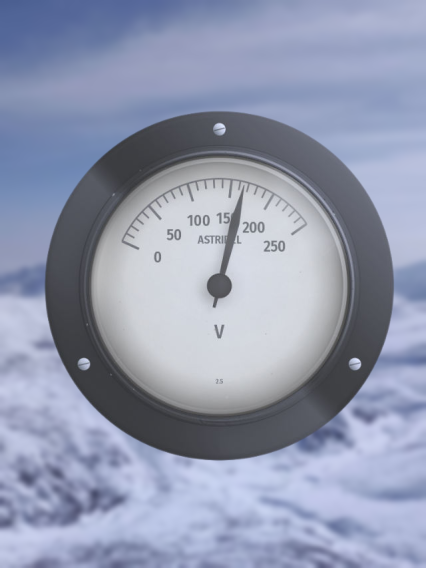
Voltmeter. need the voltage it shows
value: 165 V
